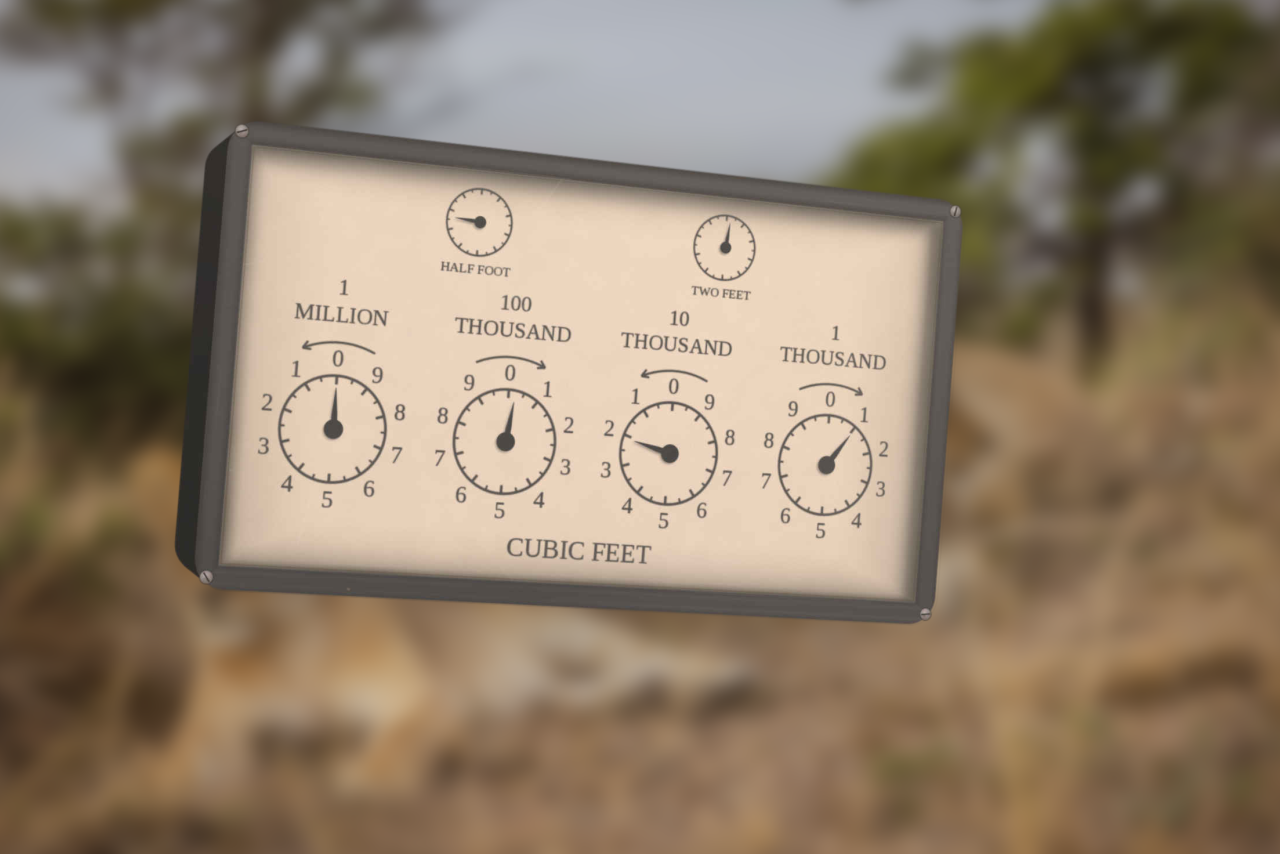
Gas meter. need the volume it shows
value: 2100 ft³
